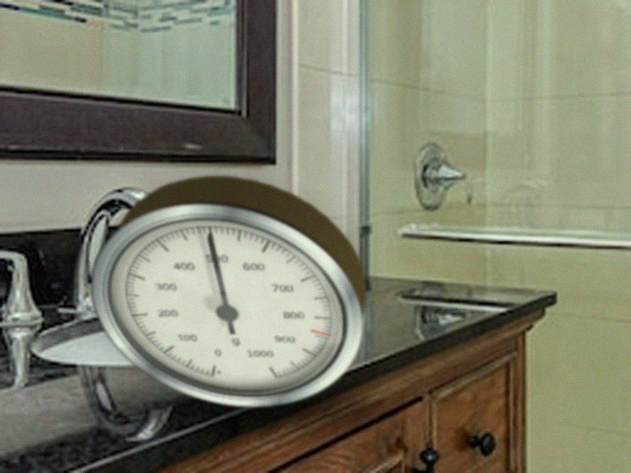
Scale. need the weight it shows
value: 500 g
